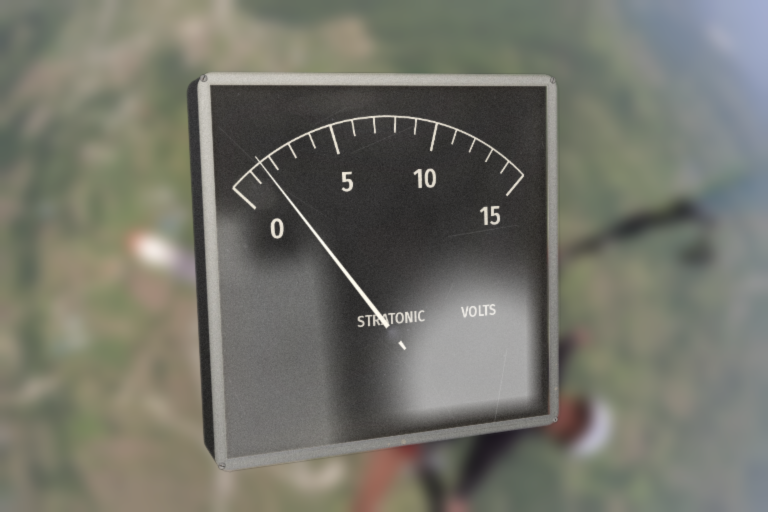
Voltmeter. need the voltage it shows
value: 1.5 V
